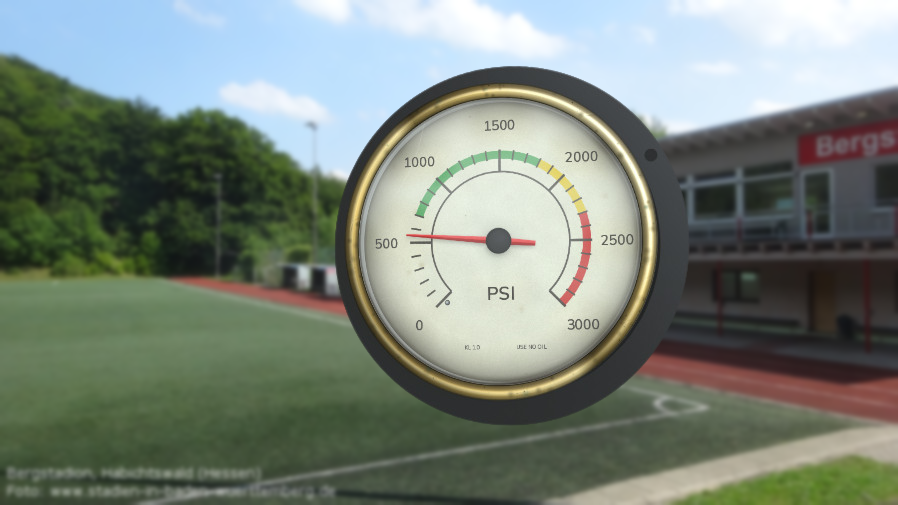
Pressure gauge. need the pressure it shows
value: 550 psi
